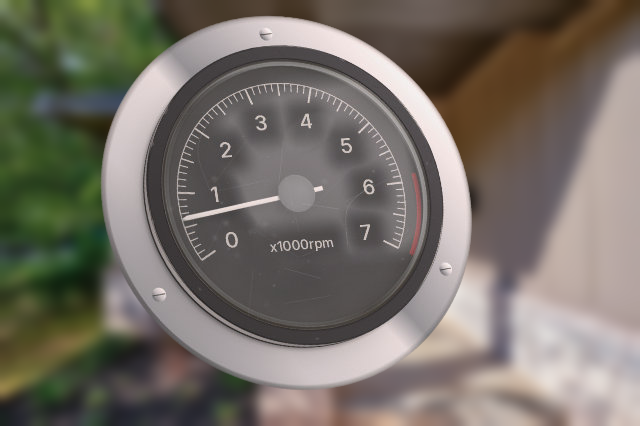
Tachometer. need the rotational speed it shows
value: 600 rpm
